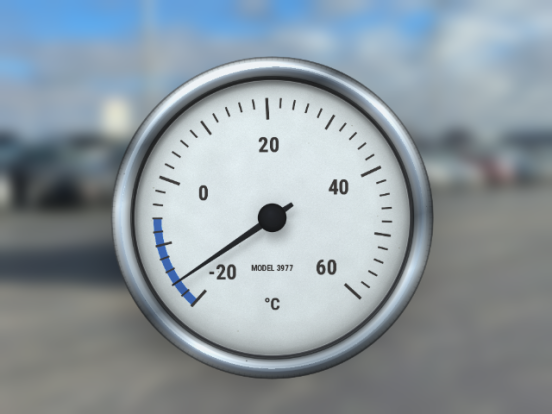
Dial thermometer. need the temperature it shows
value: -16 °C
